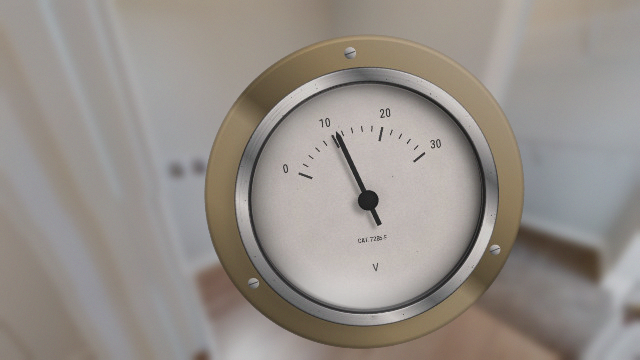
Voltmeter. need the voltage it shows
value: 11 V
